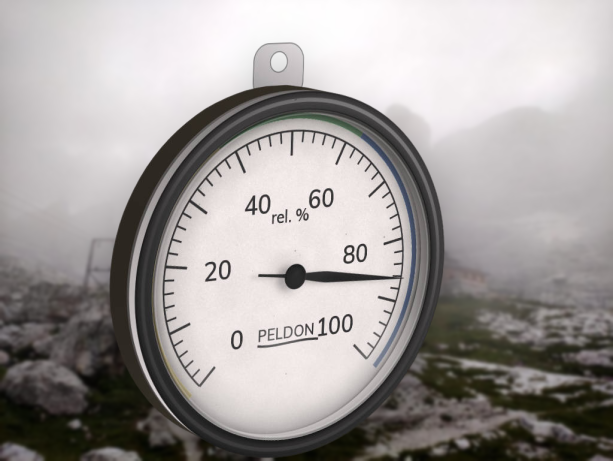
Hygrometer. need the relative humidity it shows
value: 86 %
